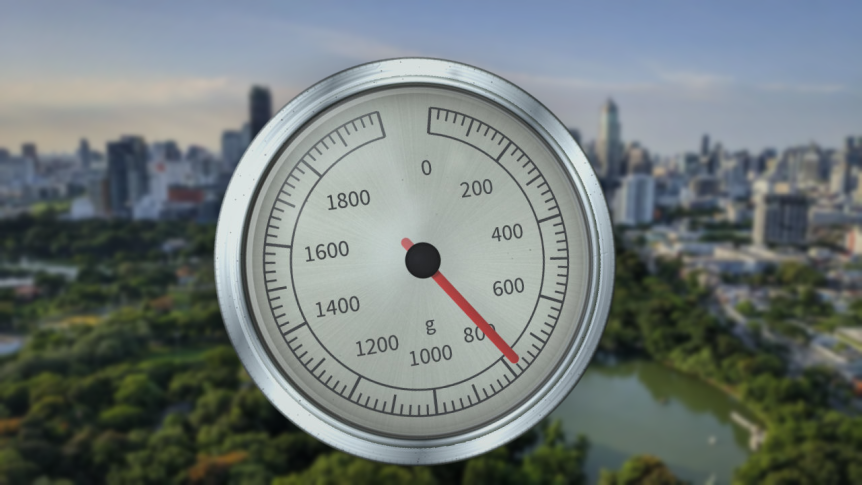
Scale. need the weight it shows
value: 780 g
